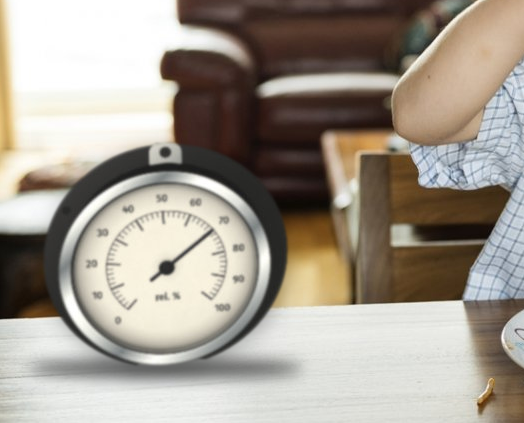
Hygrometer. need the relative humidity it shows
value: 70 %
